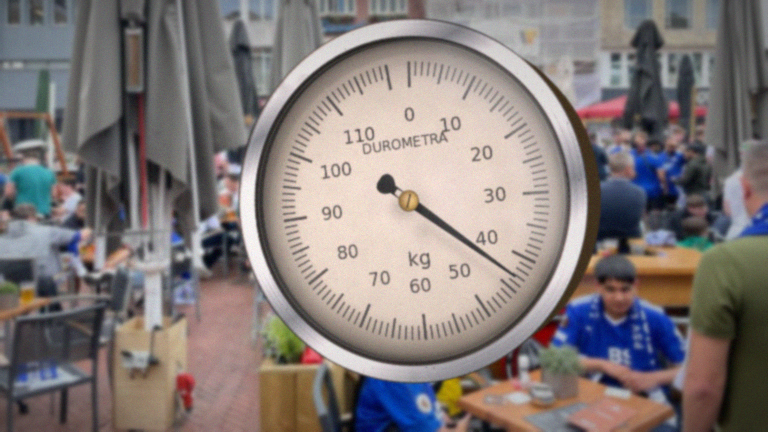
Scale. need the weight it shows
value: 43 kg
